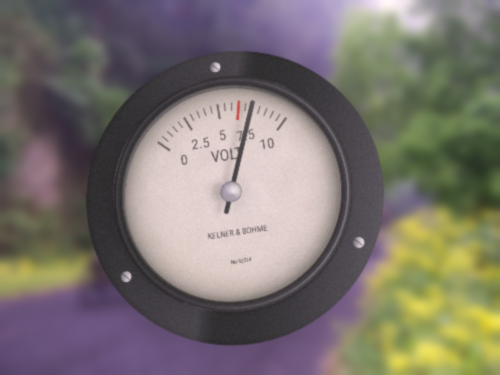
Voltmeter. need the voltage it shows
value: 7.5 V
